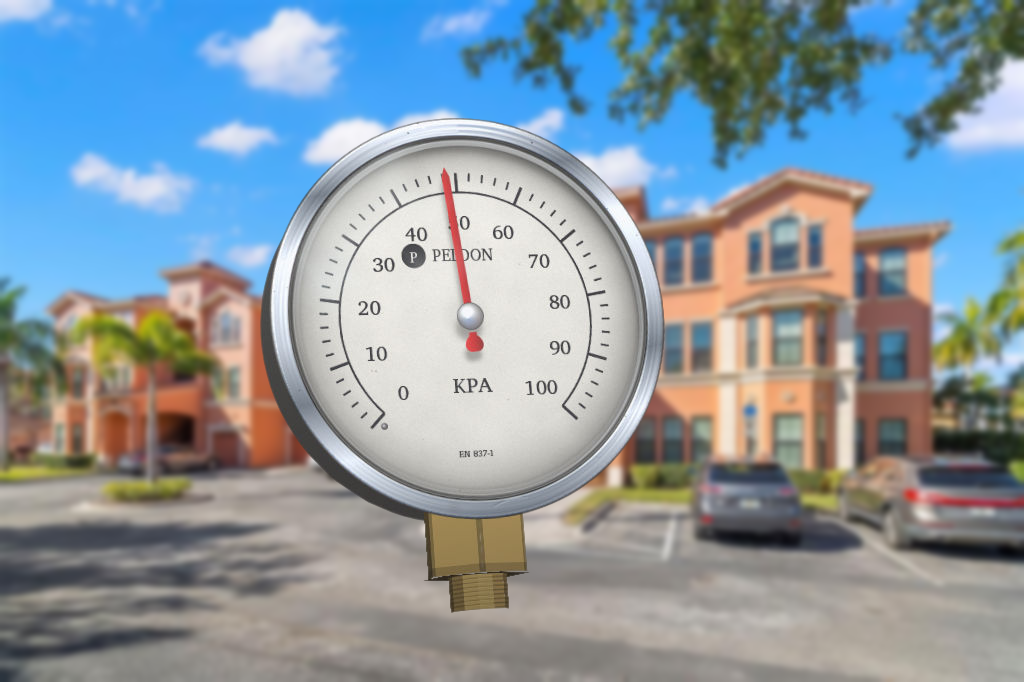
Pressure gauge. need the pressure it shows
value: 48 kPa
